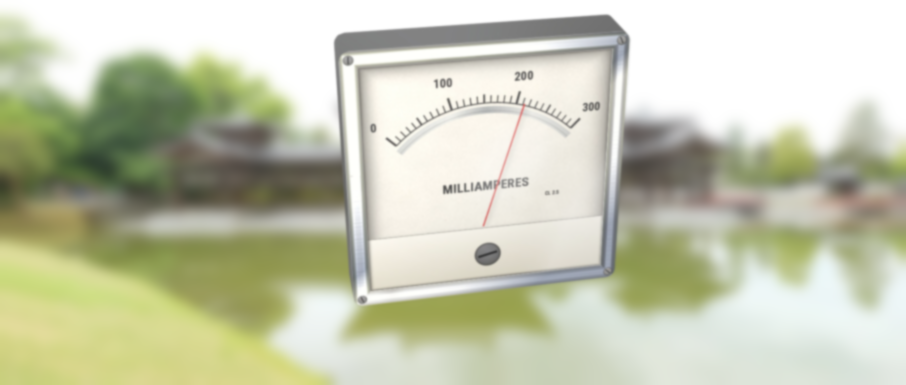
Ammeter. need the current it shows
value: 210 mA
